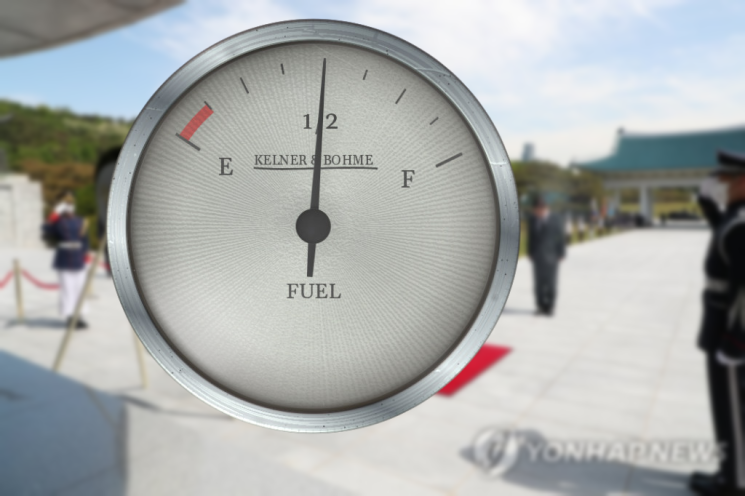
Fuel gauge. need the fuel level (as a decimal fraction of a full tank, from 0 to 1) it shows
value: 0.5
